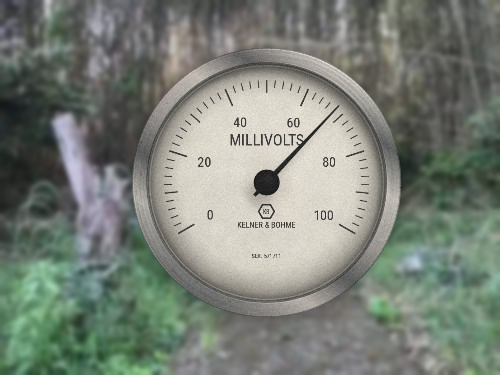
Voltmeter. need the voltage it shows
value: 68 mV
